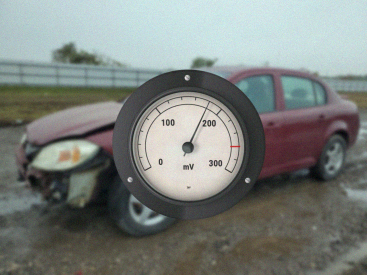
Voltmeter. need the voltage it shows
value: 180 mV
